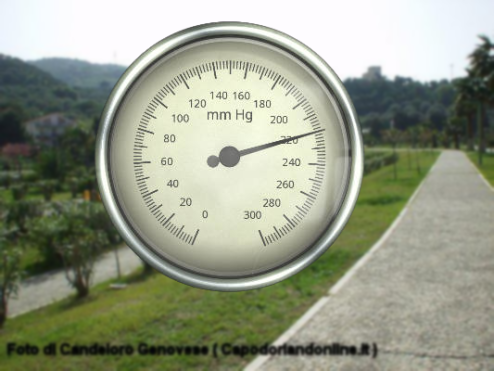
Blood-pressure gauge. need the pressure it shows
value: 220 mmHg
